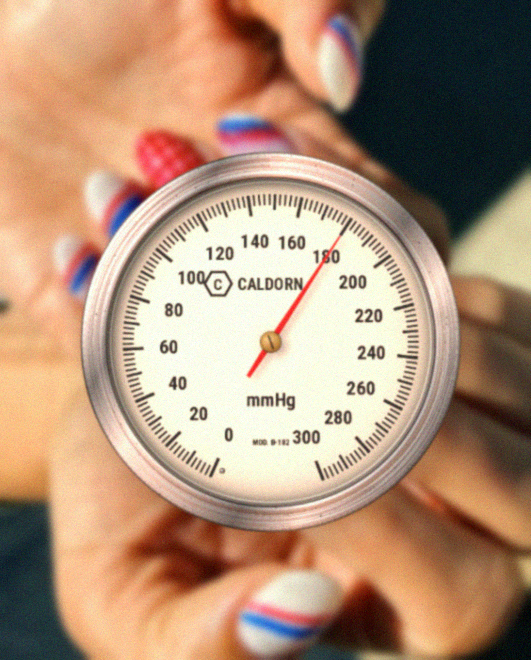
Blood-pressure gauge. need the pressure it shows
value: 180 mmHg
